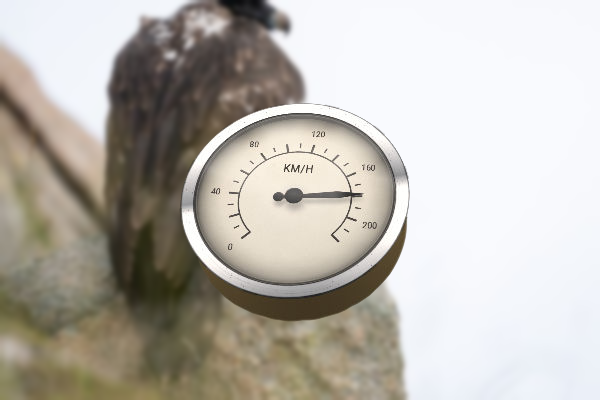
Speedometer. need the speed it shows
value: 180 km/h
